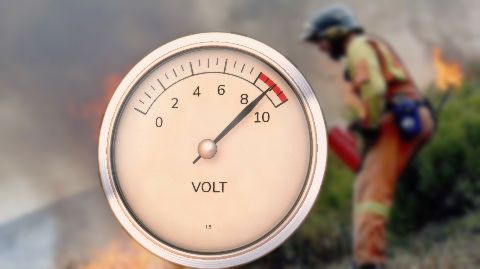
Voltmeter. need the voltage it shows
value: 9 V
